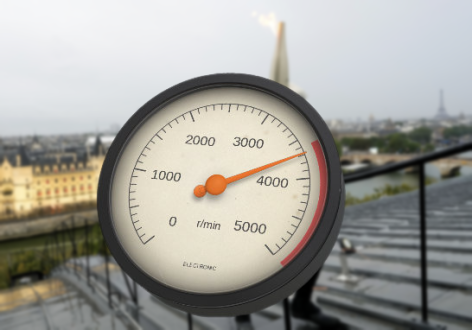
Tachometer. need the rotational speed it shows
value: 3700 rpm
